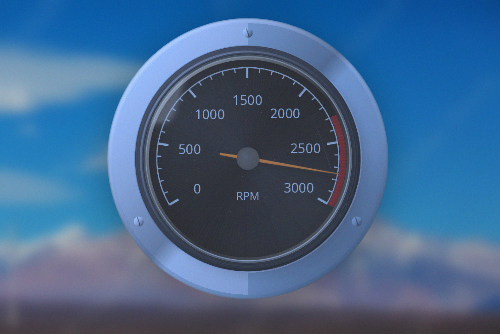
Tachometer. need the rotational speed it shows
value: 2750 rpm
